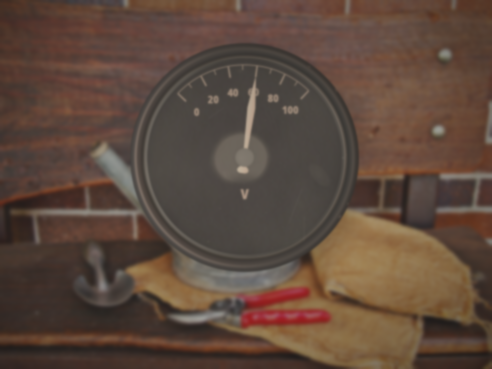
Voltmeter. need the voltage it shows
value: 60 V
